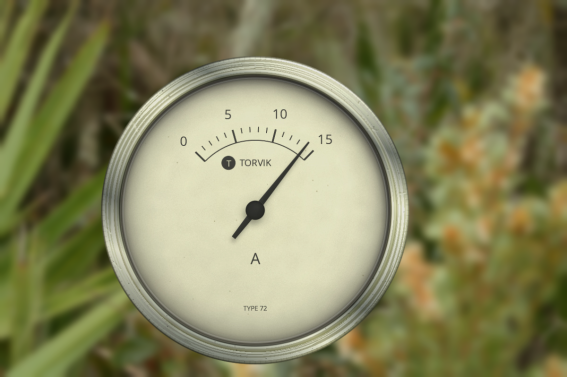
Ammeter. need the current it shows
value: 14 A
